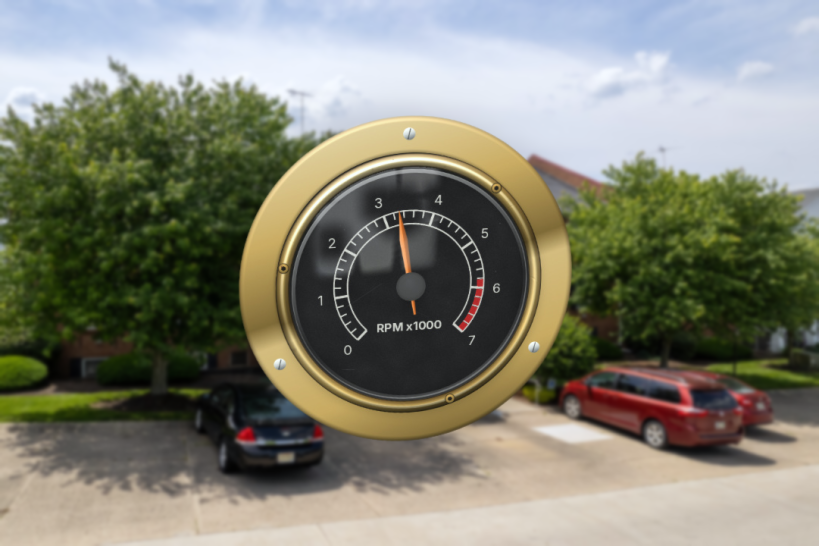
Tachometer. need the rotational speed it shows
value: 3300 rpm
